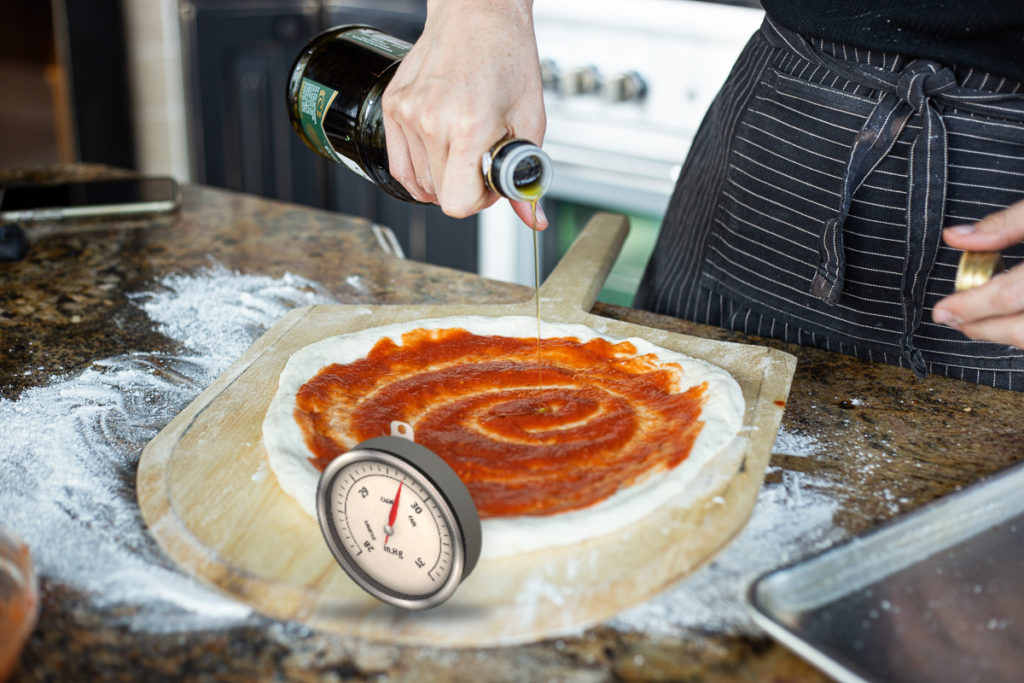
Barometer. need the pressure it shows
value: 29.7 inHg
